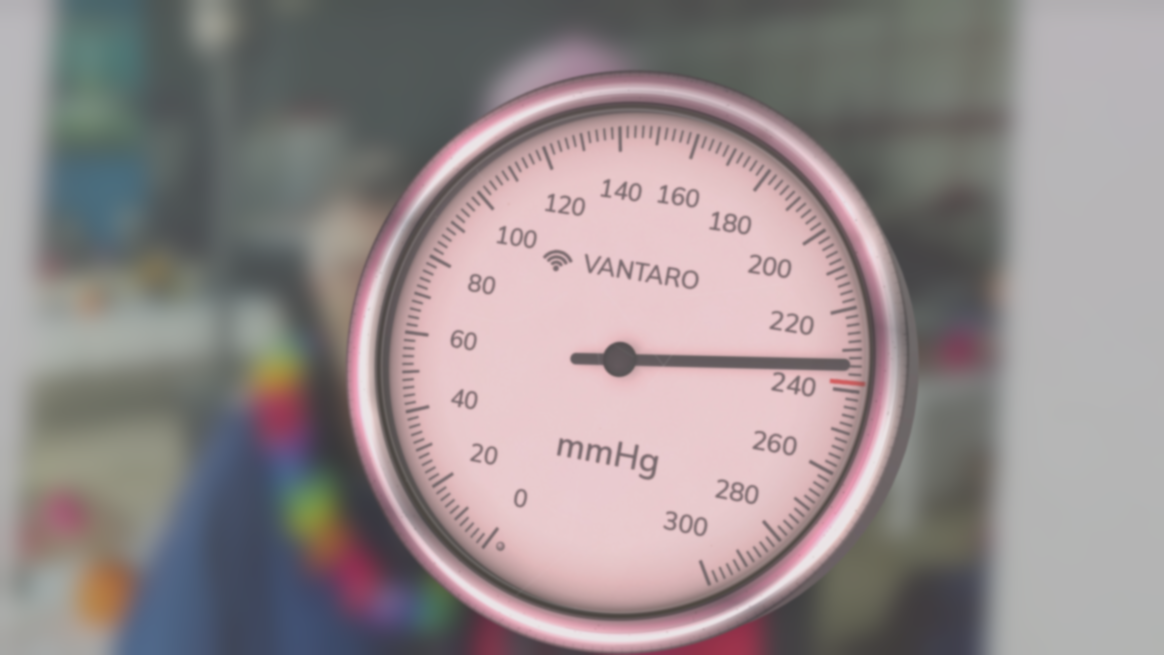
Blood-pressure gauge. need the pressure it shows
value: 234 mmHg
